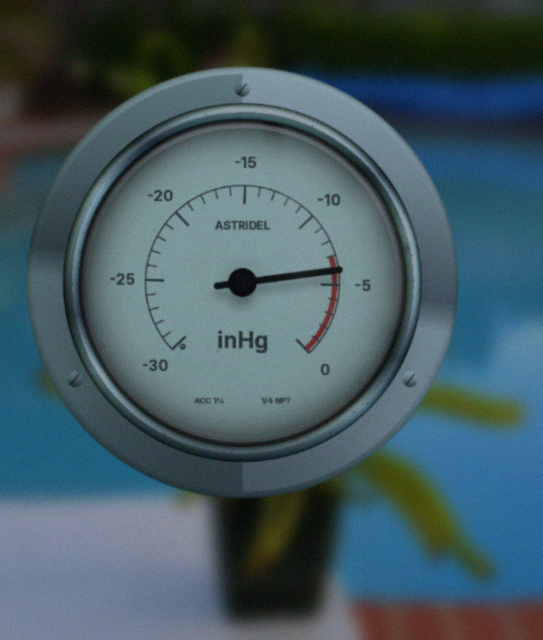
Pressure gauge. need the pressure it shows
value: -6 inHg
